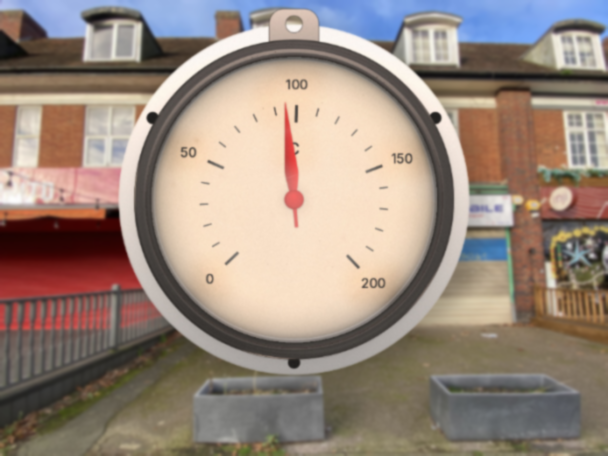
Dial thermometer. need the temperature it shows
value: 95 °C
